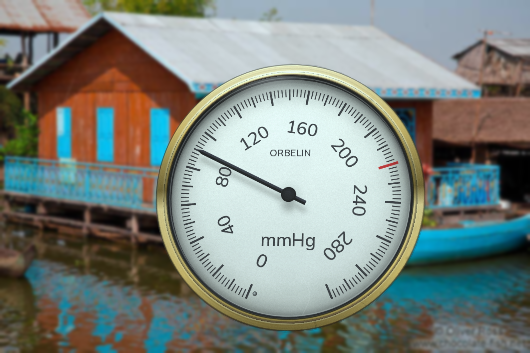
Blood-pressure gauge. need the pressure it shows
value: 90 mmHg
